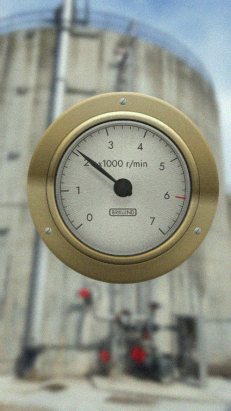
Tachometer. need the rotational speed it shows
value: 2100 rpm
